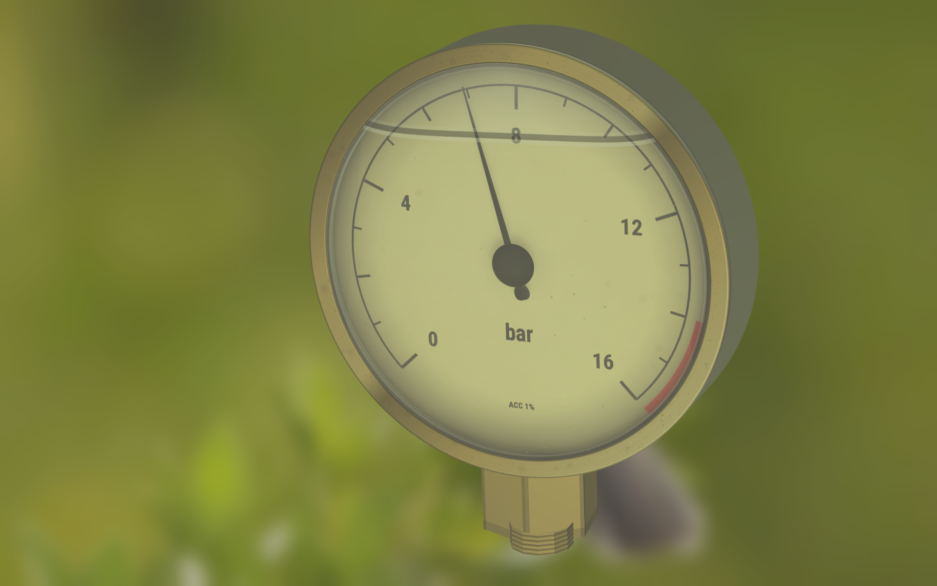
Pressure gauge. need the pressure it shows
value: 7 bar
